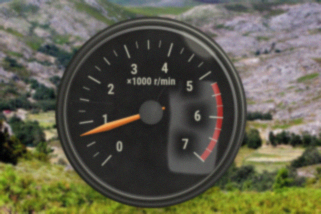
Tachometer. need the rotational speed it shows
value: 750 rpm
